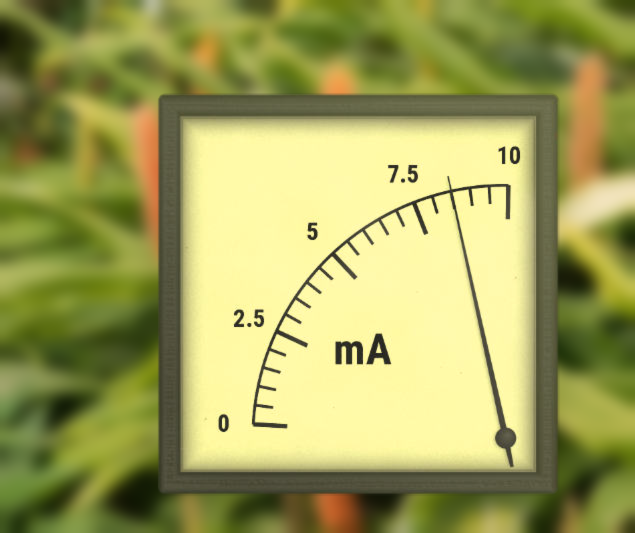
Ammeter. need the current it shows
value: 8.5 mA
